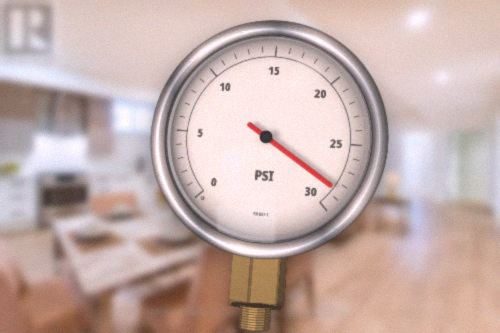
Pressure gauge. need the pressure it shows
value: 28.5 psi
